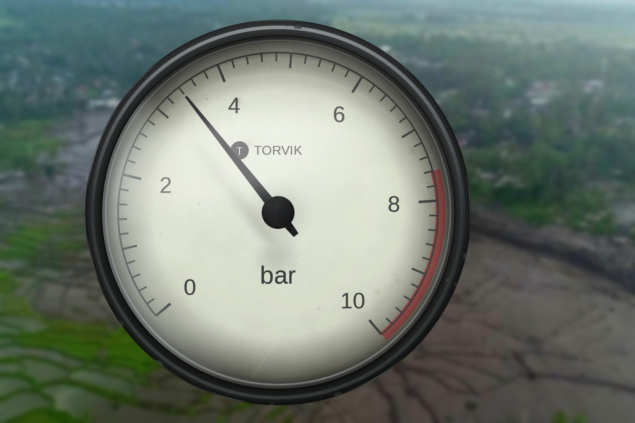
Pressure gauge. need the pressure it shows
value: 3.4 bar
